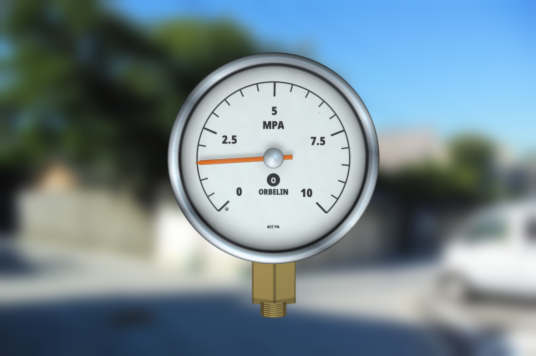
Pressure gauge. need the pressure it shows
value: 1.5 MPa
